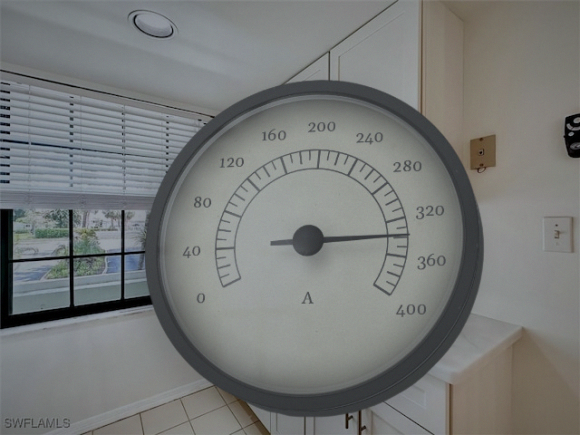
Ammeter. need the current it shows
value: 340 A
